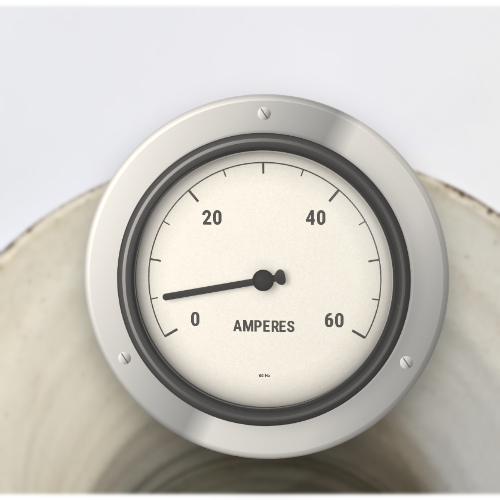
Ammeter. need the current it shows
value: 5 A
